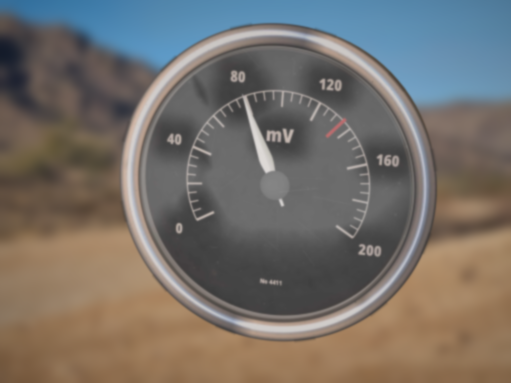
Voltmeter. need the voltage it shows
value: 80 mV
